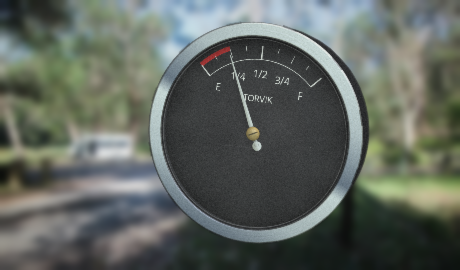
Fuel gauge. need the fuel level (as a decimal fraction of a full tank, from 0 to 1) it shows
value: 0.25
